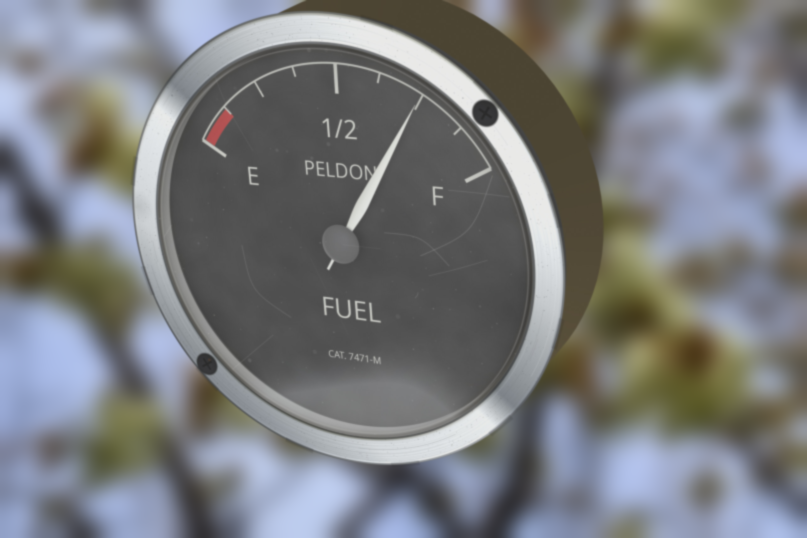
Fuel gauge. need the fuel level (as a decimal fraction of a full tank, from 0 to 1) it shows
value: 0.75
